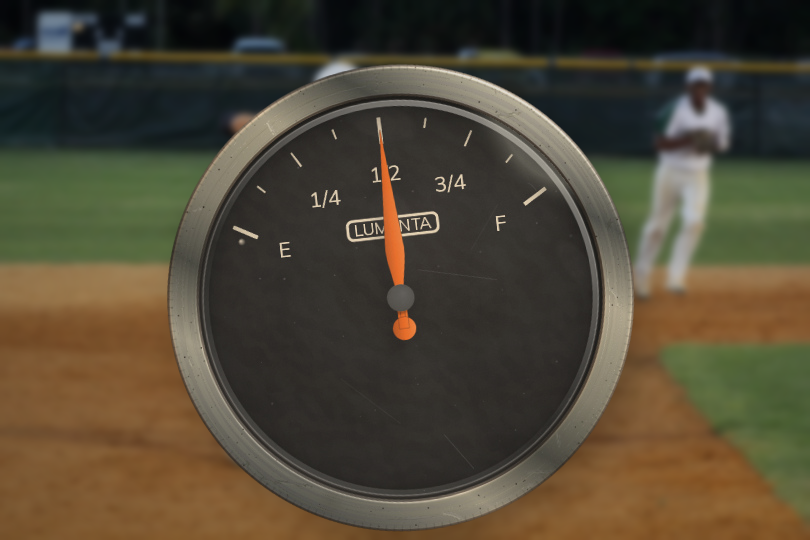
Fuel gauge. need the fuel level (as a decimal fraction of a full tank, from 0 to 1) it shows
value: 0.5
